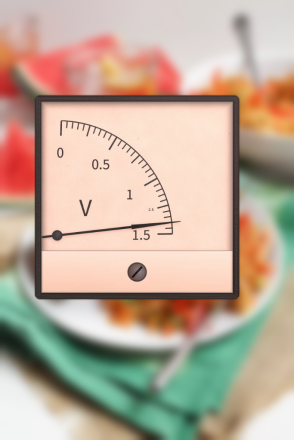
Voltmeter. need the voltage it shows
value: 1.4 V
